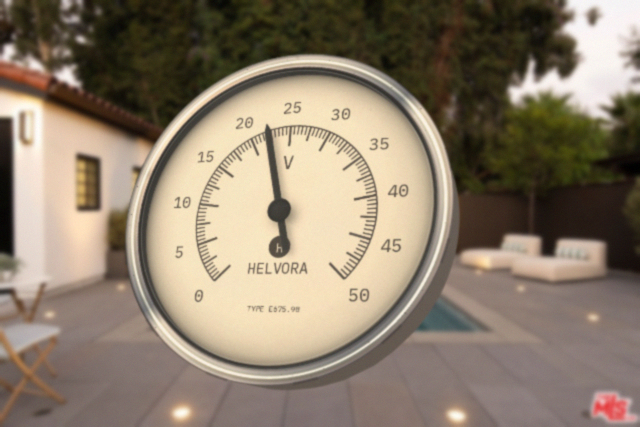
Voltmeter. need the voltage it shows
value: 22.5 V
